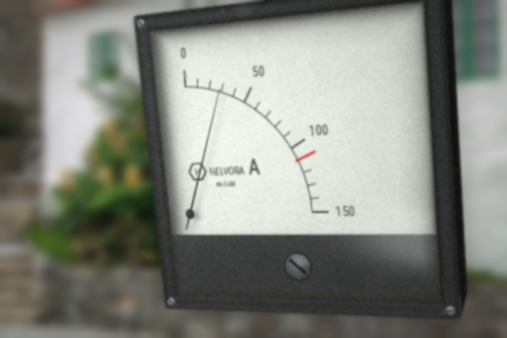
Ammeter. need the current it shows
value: 30 A
